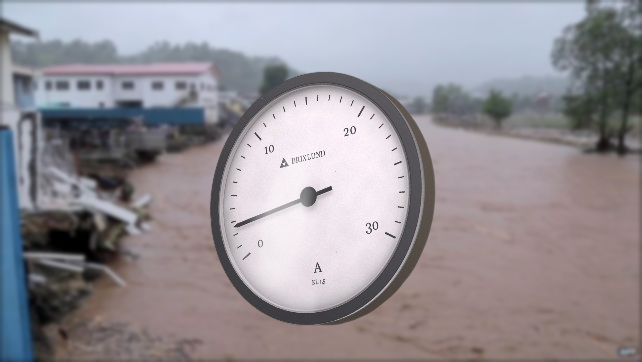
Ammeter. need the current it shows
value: 2.5 A
